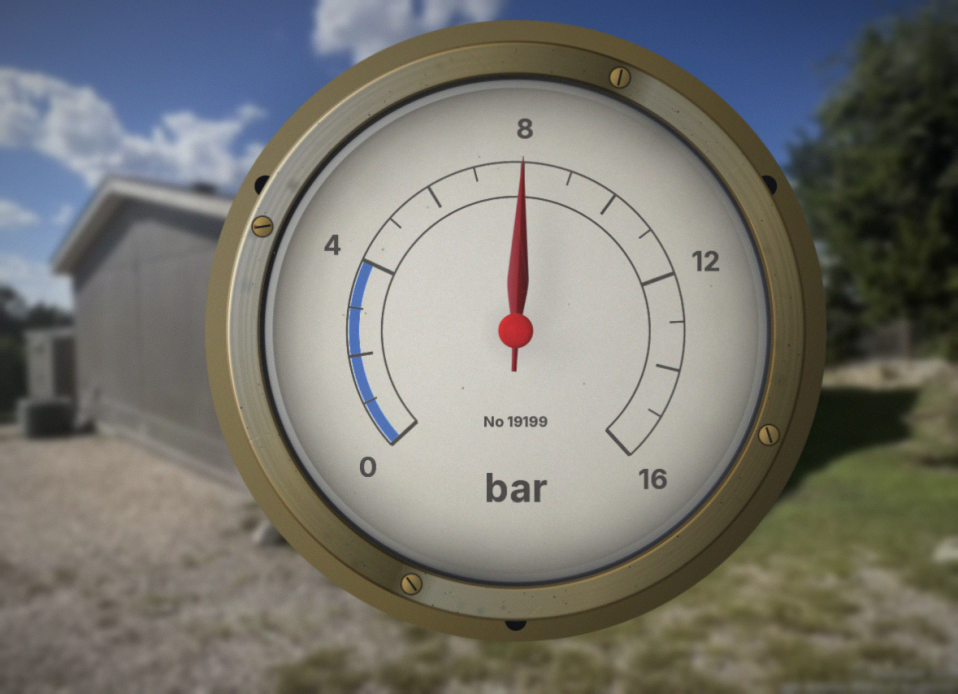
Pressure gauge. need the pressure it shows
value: 8 bar
